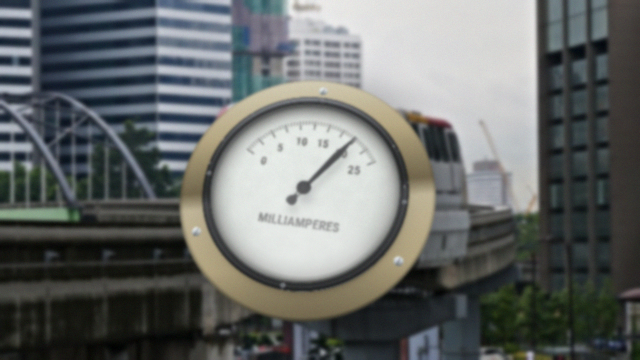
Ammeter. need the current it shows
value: 20 mA
